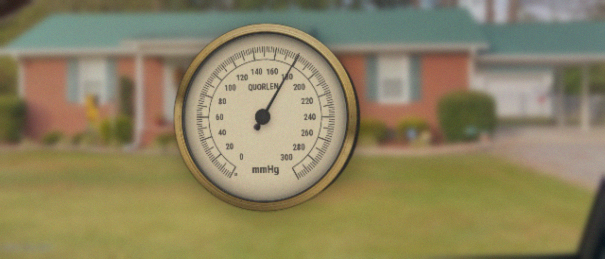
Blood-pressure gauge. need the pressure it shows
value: 180 mmHg
